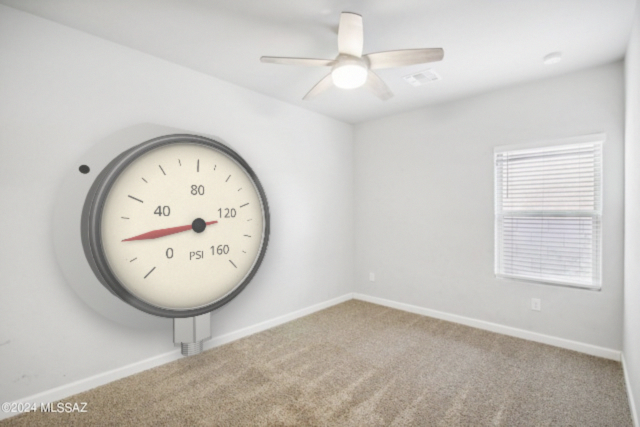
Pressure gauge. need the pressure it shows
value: 20 psi
